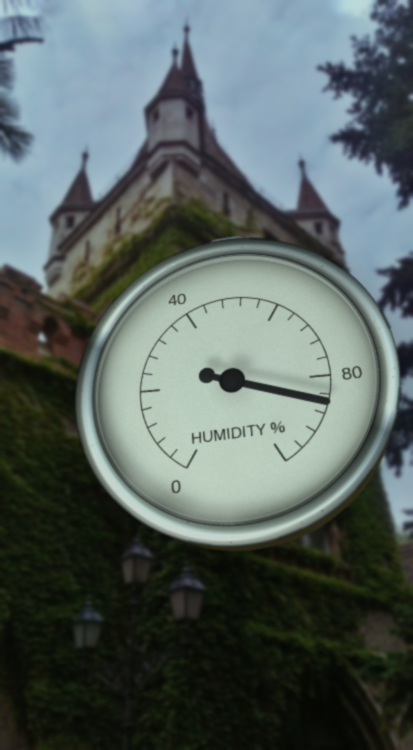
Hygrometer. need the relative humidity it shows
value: 86 %
